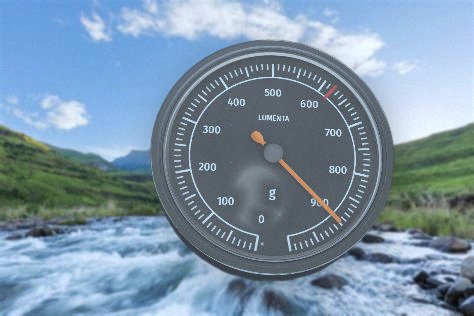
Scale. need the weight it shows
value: 900 g
